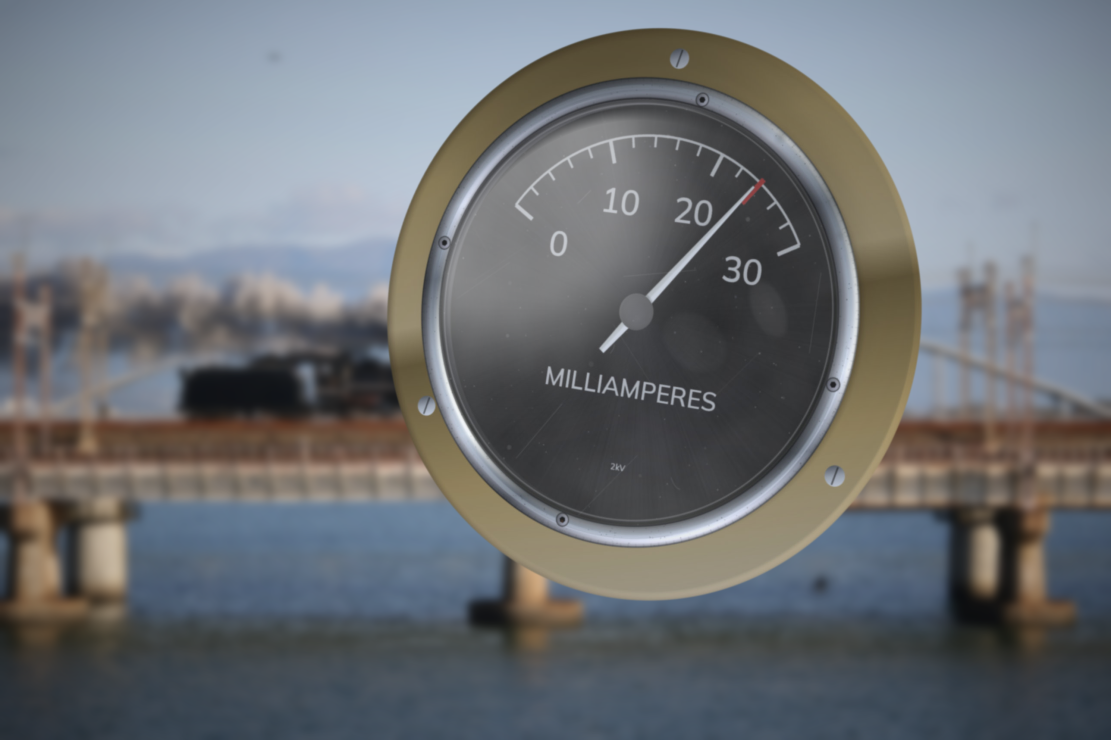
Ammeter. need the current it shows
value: 24 mA
